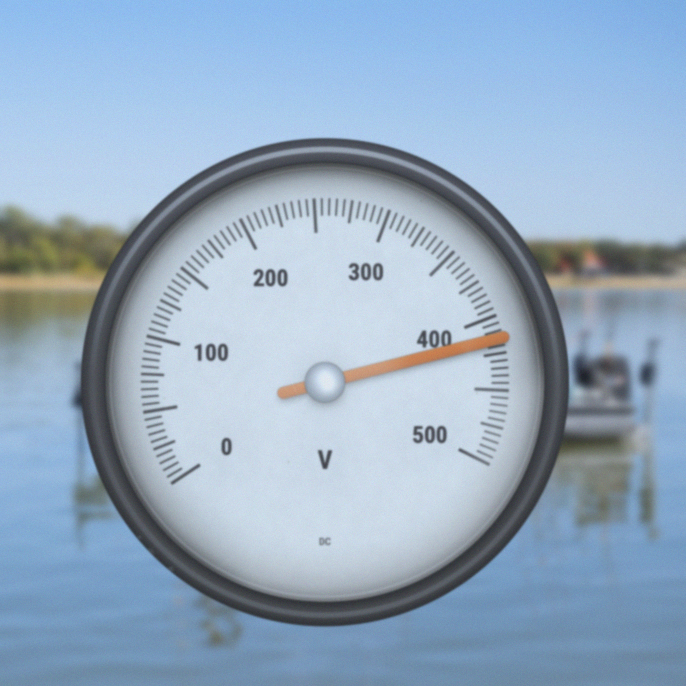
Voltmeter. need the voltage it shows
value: 415 V
